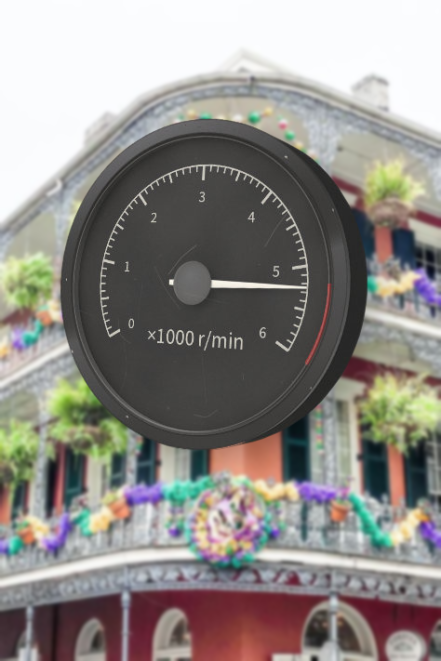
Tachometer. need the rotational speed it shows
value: 5250 rpm
